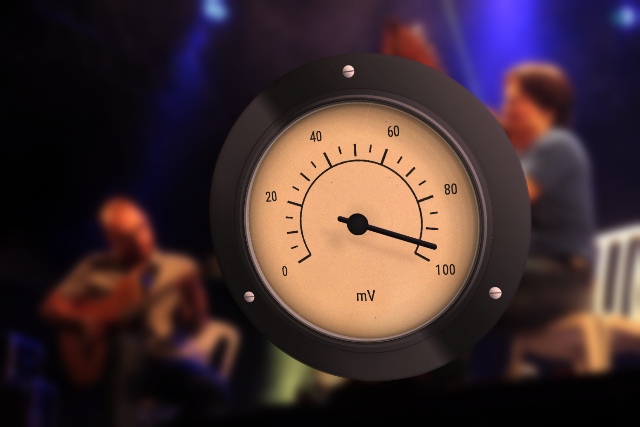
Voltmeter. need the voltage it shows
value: 95 mV
